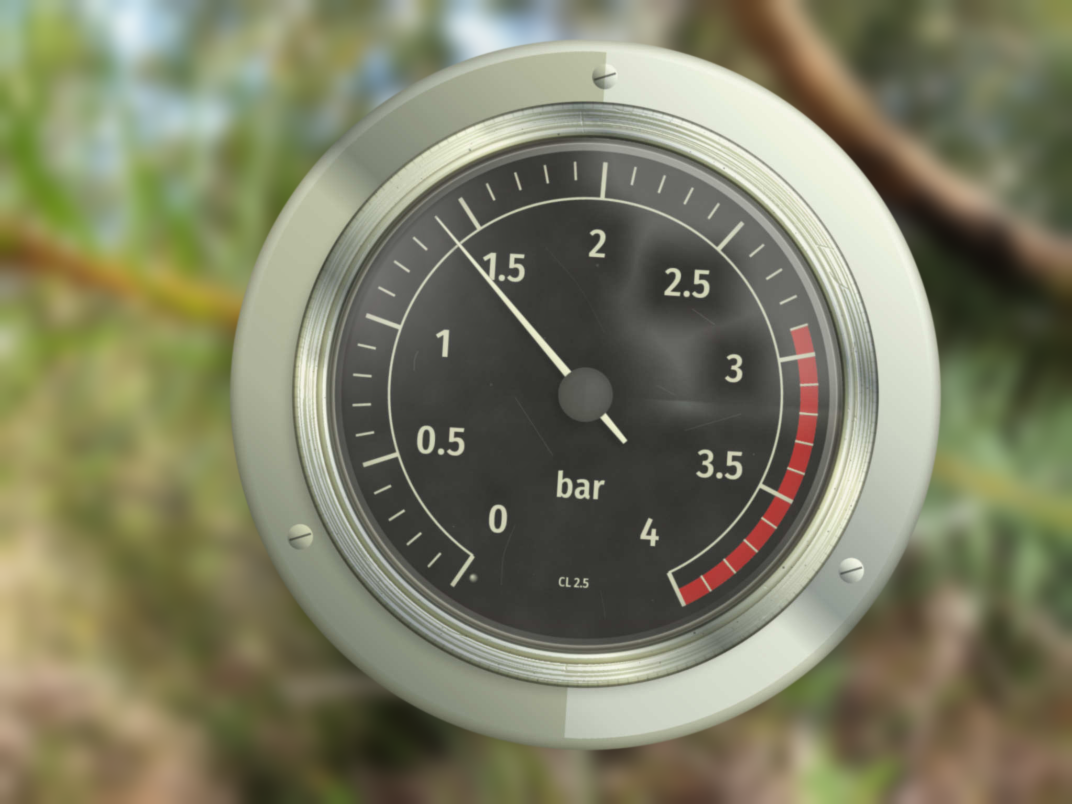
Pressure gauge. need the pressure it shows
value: 1.4 bar
